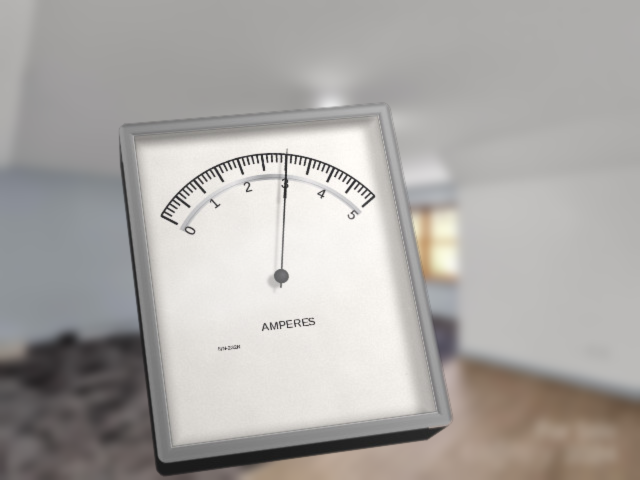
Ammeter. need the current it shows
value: 3 A
